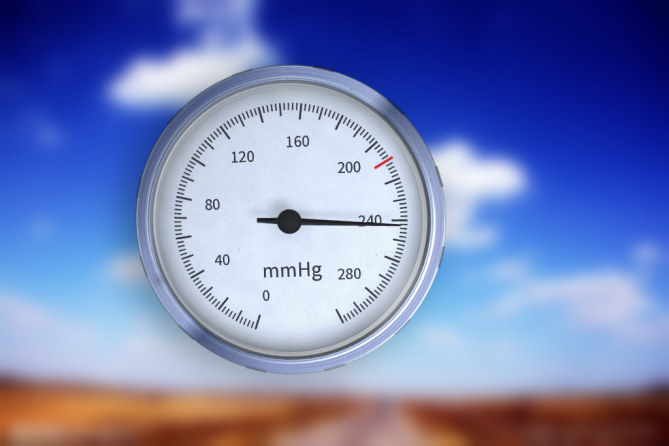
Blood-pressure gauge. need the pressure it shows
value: 242 mmHg
